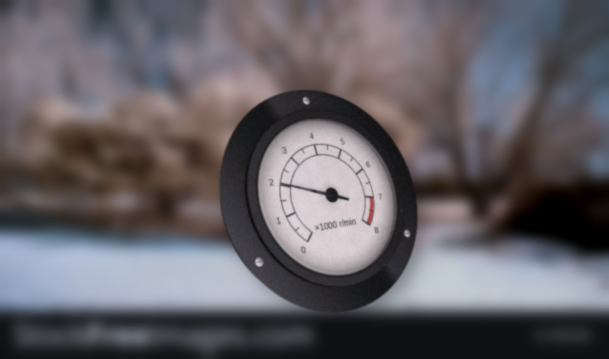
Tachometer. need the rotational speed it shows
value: 2000 rpm
